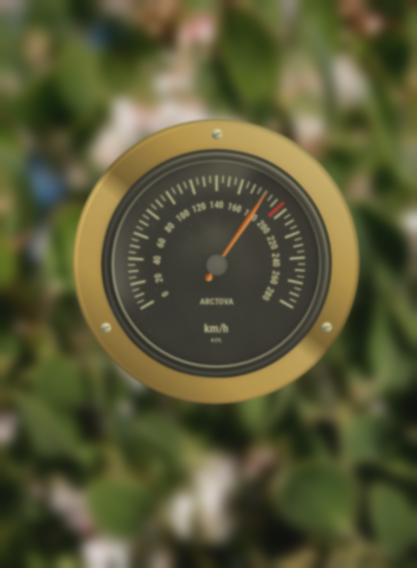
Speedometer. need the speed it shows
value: 180 km/h
